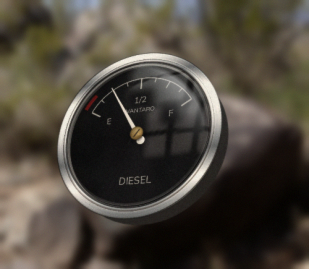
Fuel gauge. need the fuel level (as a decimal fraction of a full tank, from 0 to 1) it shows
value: 0.25
